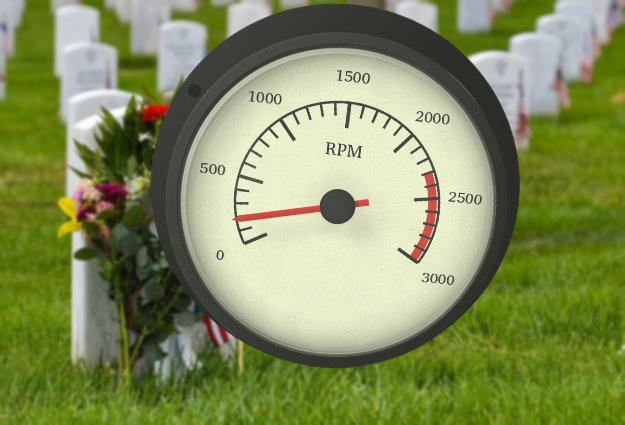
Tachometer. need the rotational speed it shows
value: 200 rpm
